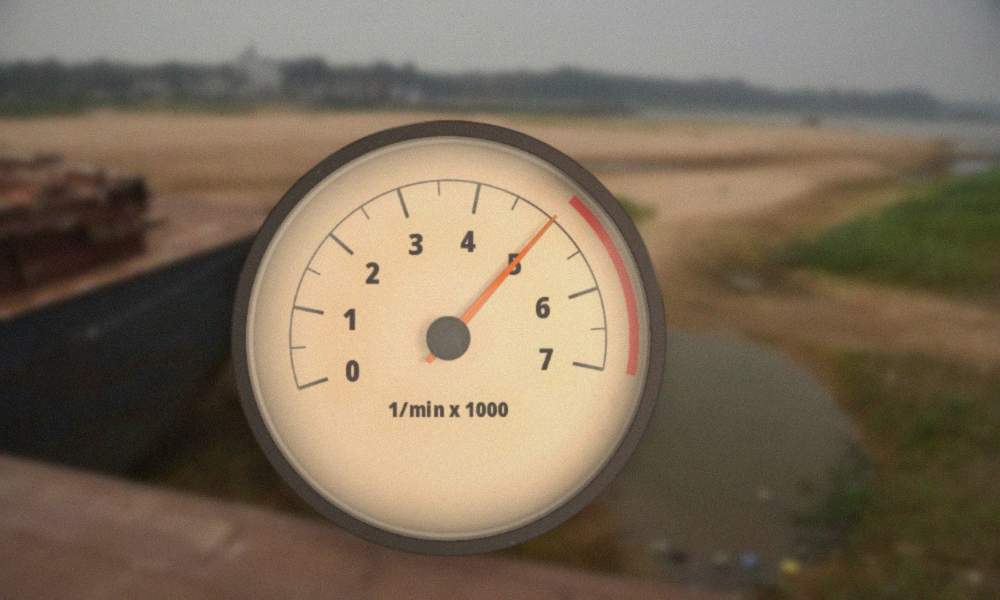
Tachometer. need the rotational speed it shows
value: 5000 rpm
